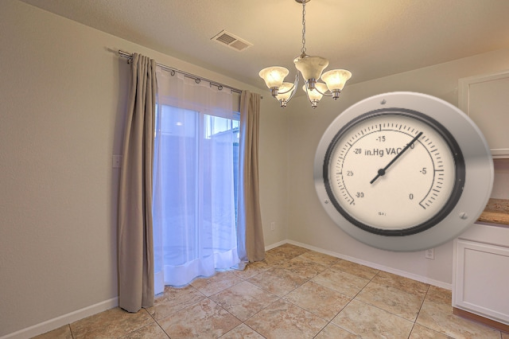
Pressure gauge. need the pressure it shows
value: -10 inHg
